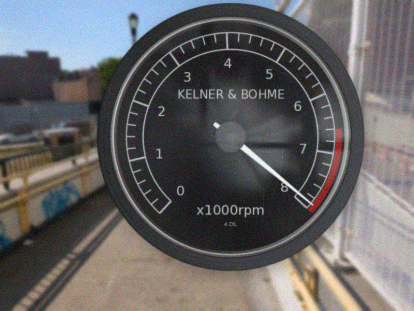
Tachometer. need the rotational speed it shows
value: 7900 rpm
